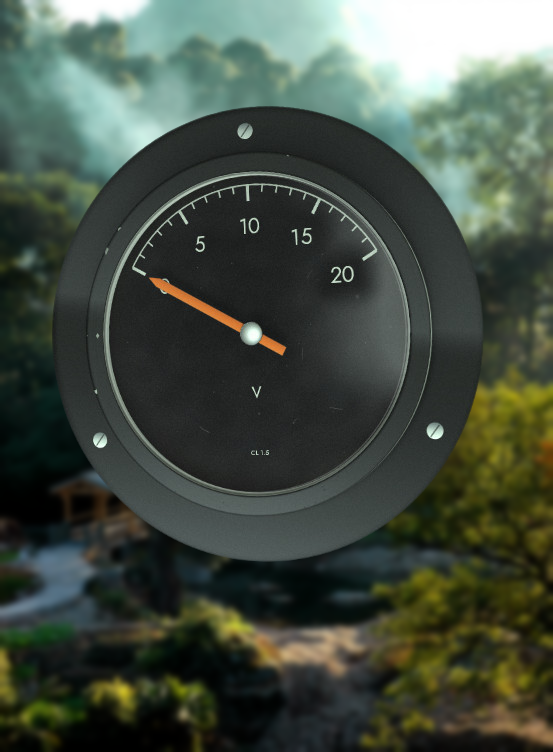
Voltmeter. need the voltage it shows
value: 0 V
